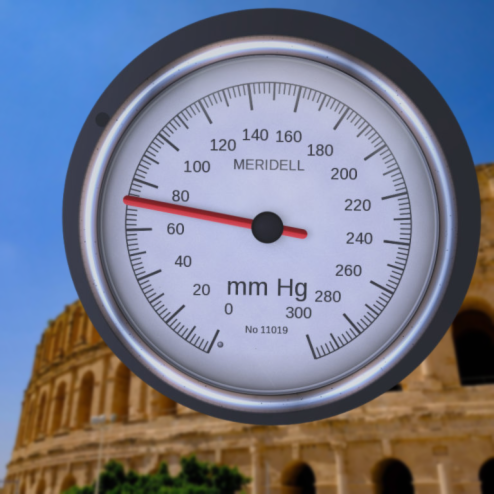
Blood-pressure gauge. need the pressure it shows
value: 72 mmHg
